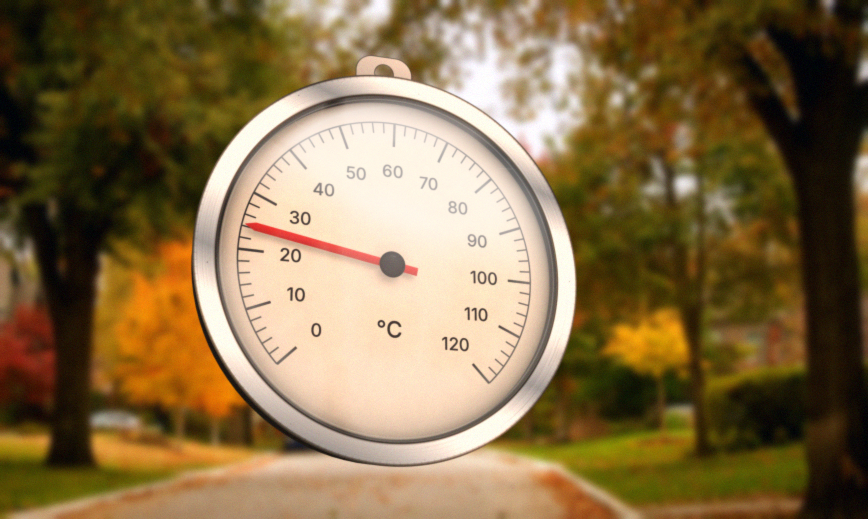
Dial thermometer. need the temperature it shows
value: 24 °C
